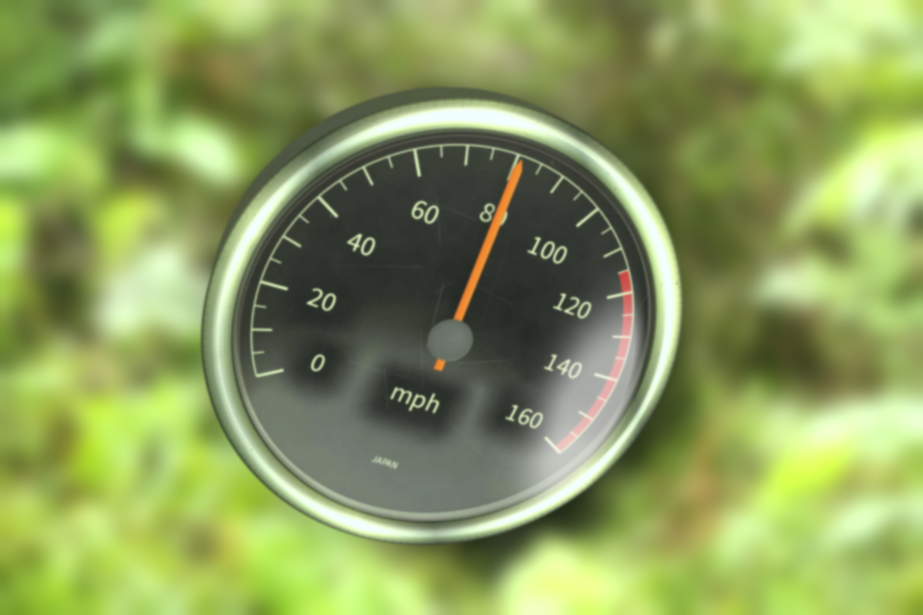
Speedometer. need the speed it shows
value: 80 mph
